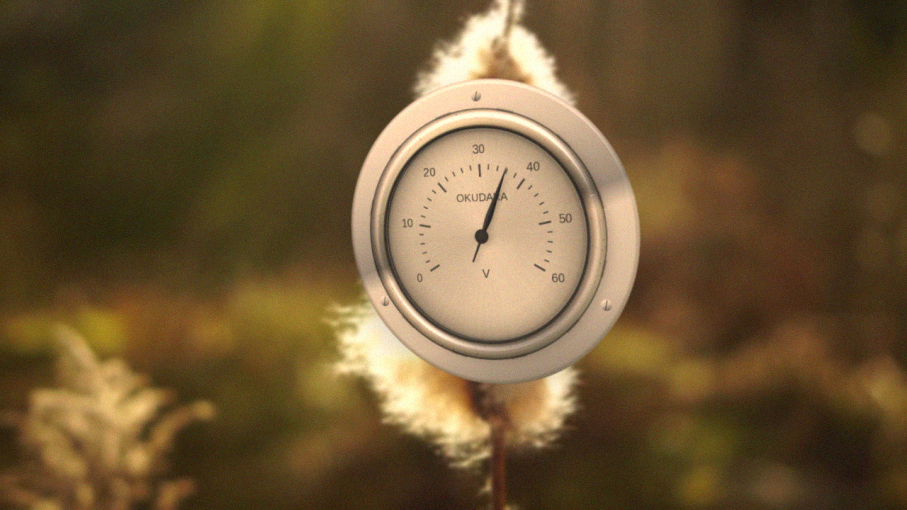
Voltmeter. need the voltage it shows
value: 36 V
